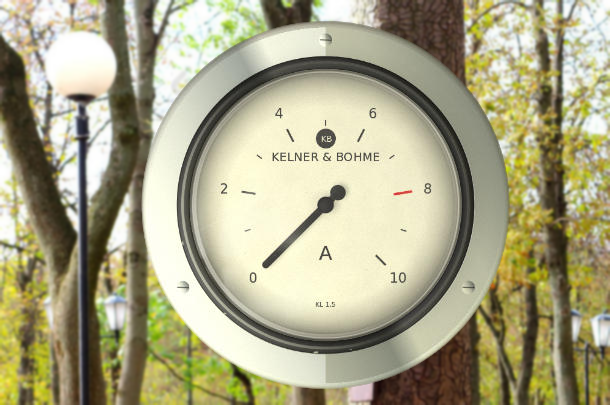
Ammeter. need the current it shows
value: 0 A
